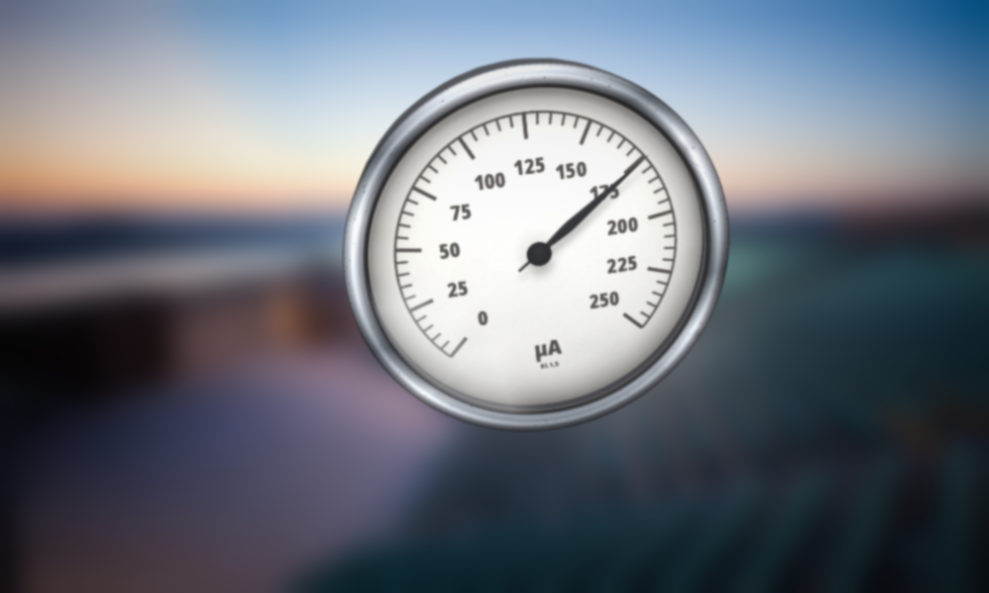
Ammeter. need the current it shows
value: 175 µA
